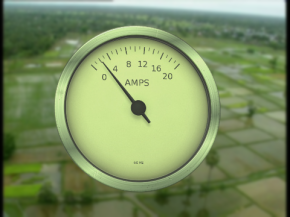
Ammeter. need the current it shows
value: 2 A
